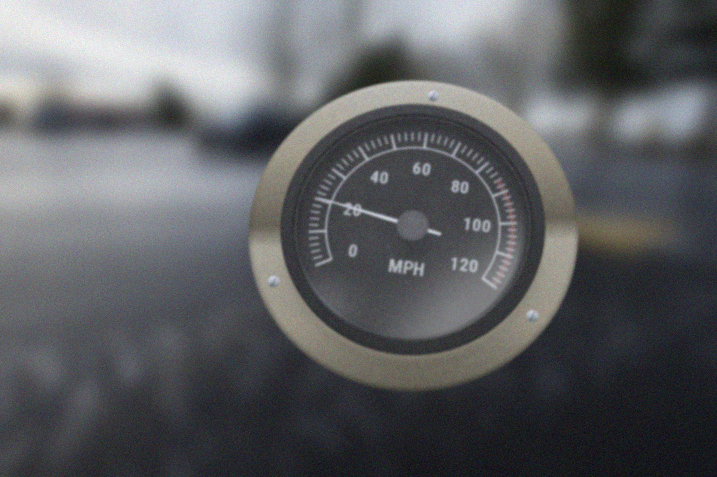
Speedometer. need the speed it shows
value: 20 mph
